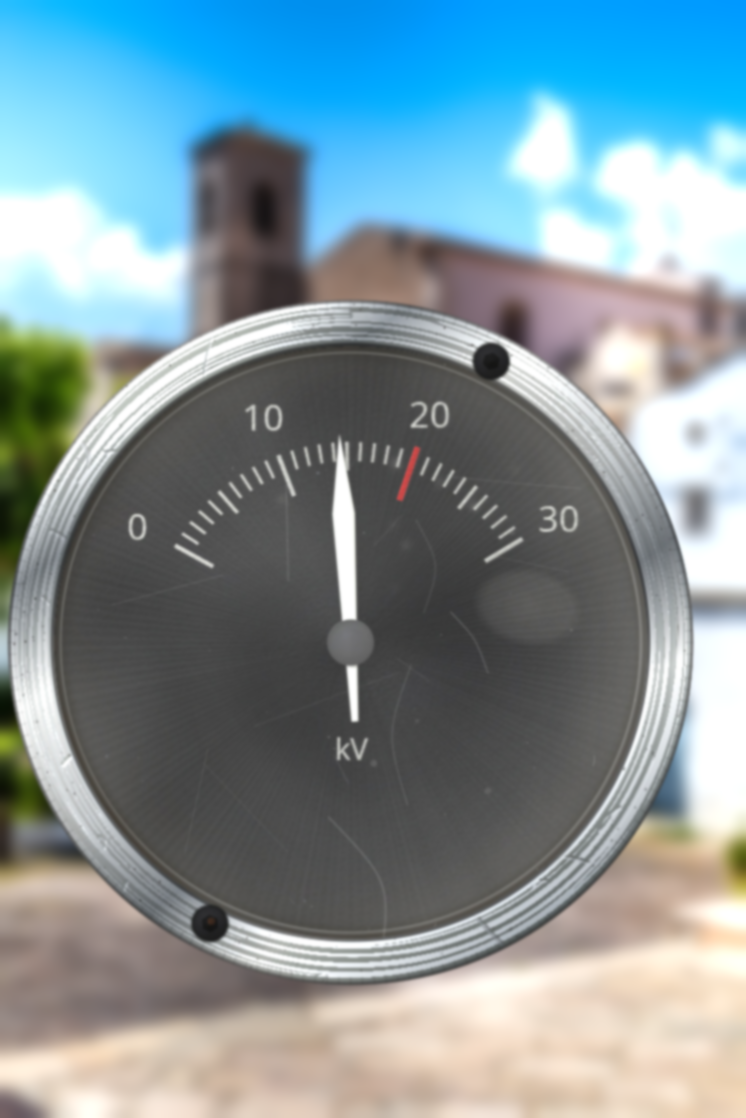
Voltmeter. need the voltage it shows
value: 14.5 kV
